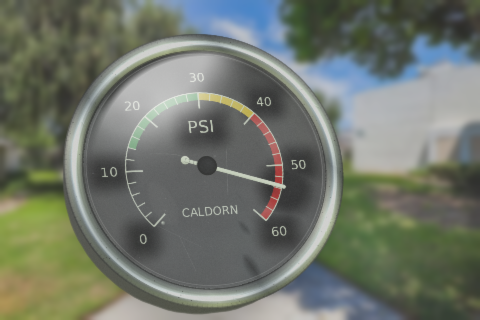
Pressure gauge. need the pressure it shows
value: 54 psi
